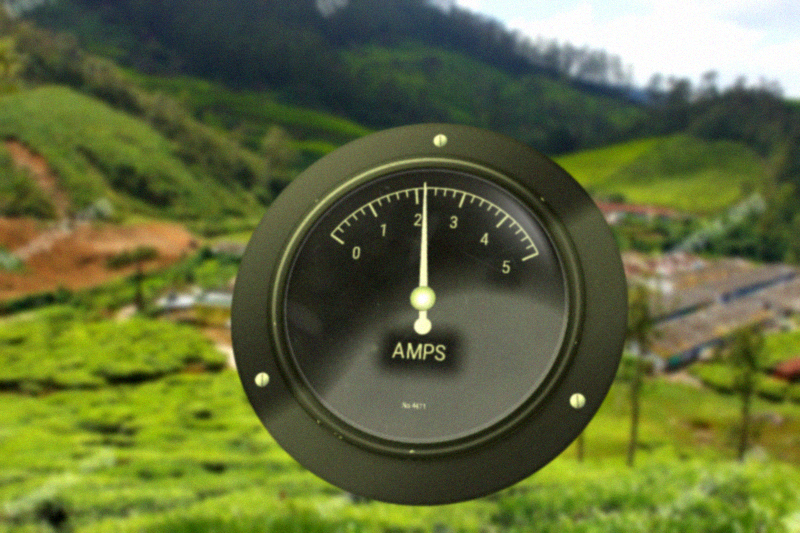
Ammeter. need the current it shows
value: 2.2 A
